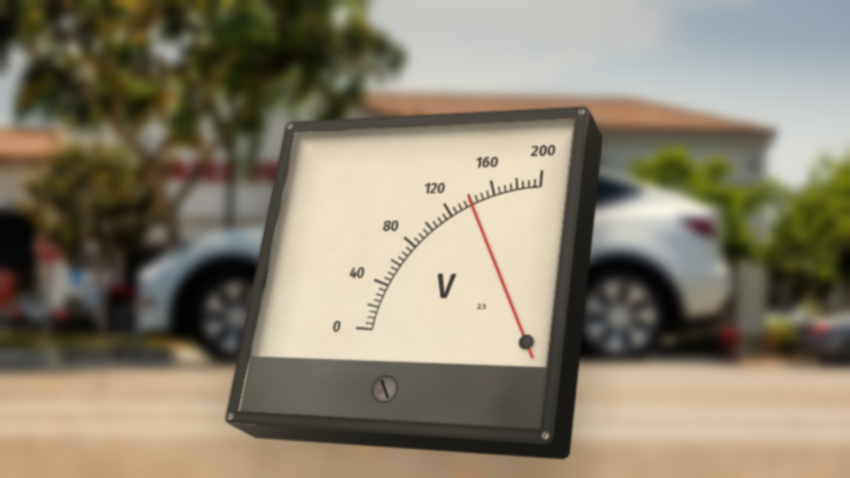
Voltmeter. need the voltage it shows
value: 140 V
